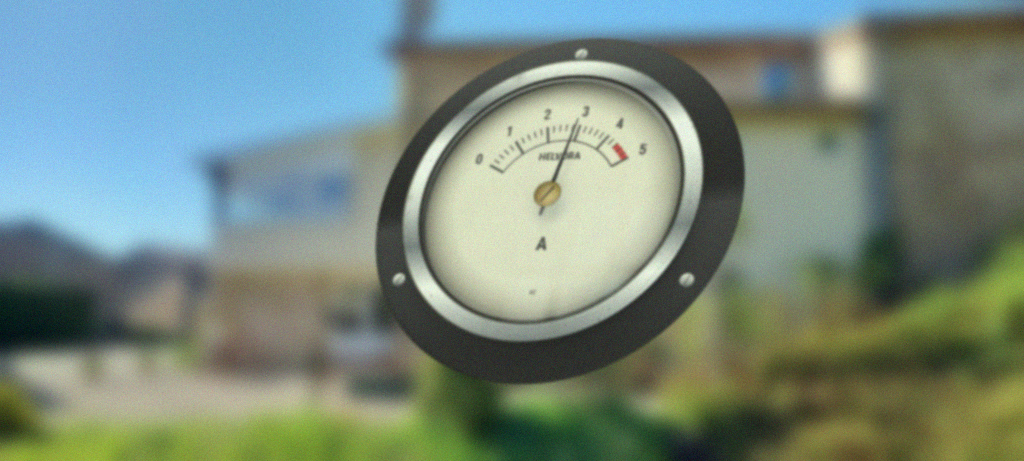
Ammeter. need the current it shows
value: 3 A
